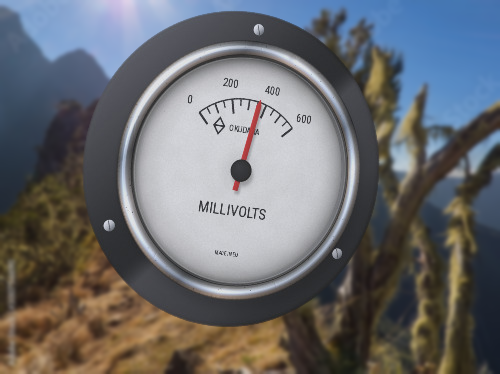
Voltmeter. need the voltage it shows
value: 350 mV
